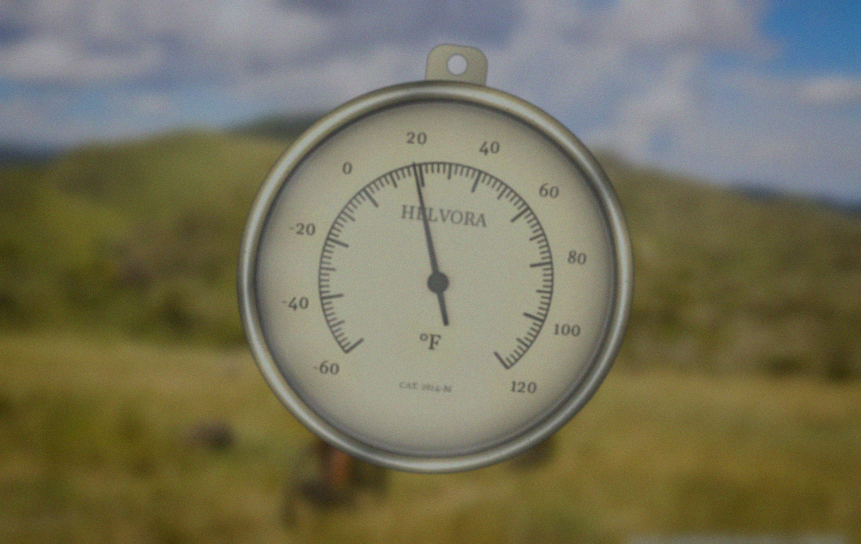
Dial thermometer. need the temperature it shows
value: 18 °F
